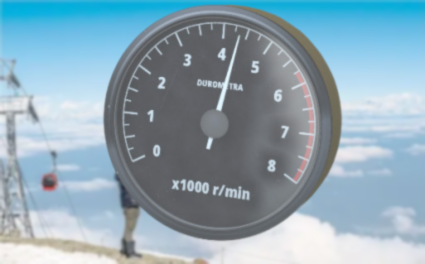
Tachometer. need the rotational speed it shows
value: 4375 rpm
